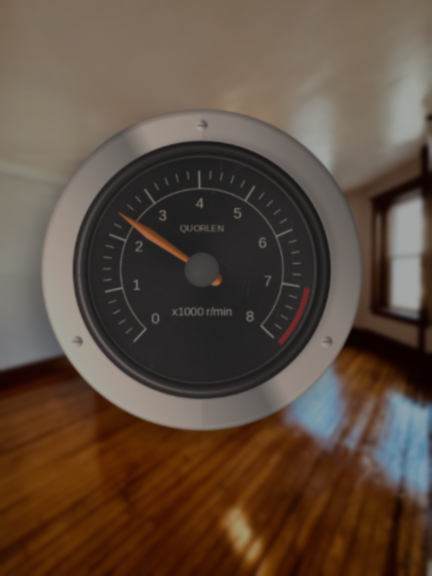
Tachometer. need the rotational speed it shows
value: 2400 rpm
